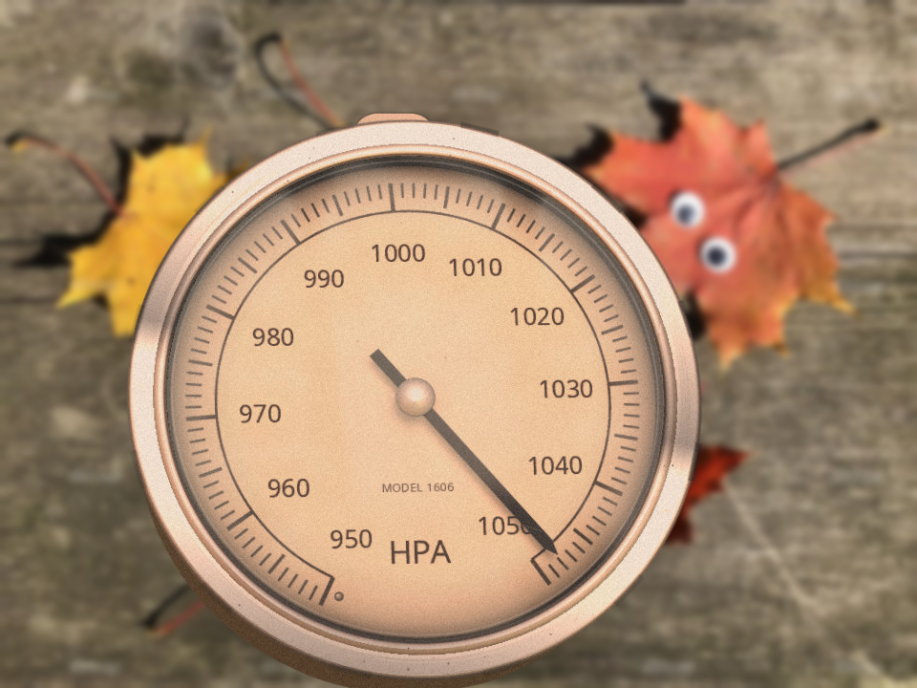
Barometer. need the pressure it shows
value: 1048 hPa
